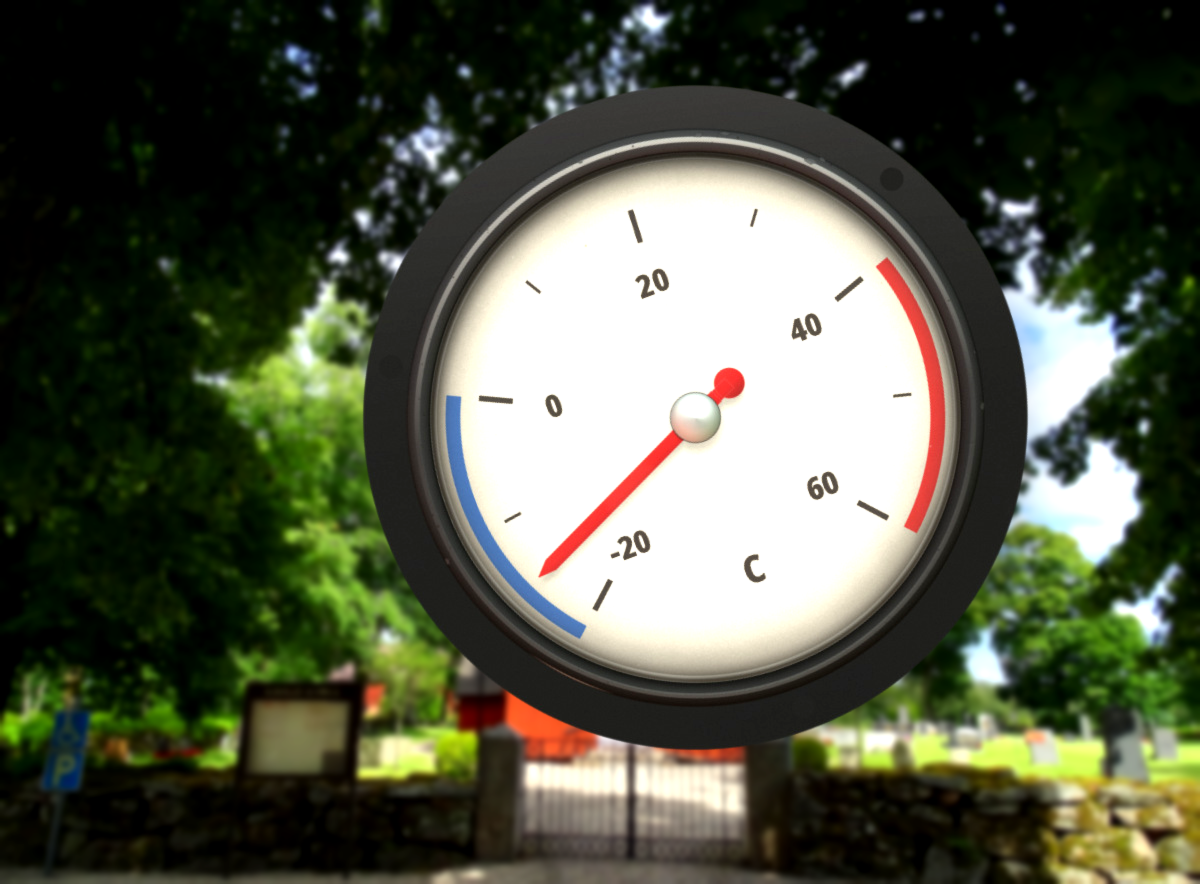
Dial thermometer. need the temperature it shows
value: -15 °C
